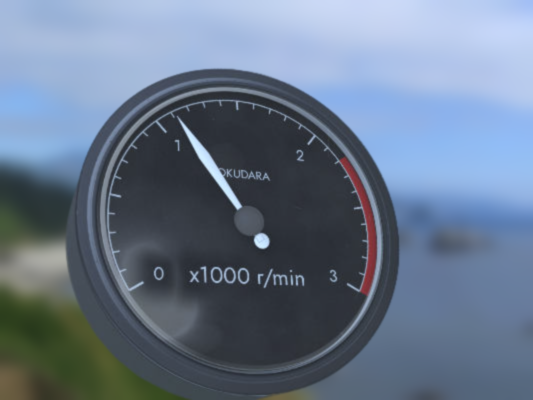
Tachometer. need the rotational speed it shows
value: 1100 rpm
